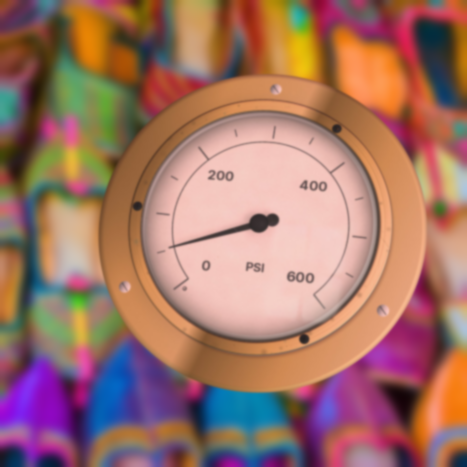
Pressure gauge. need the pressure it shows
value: 50 psi
